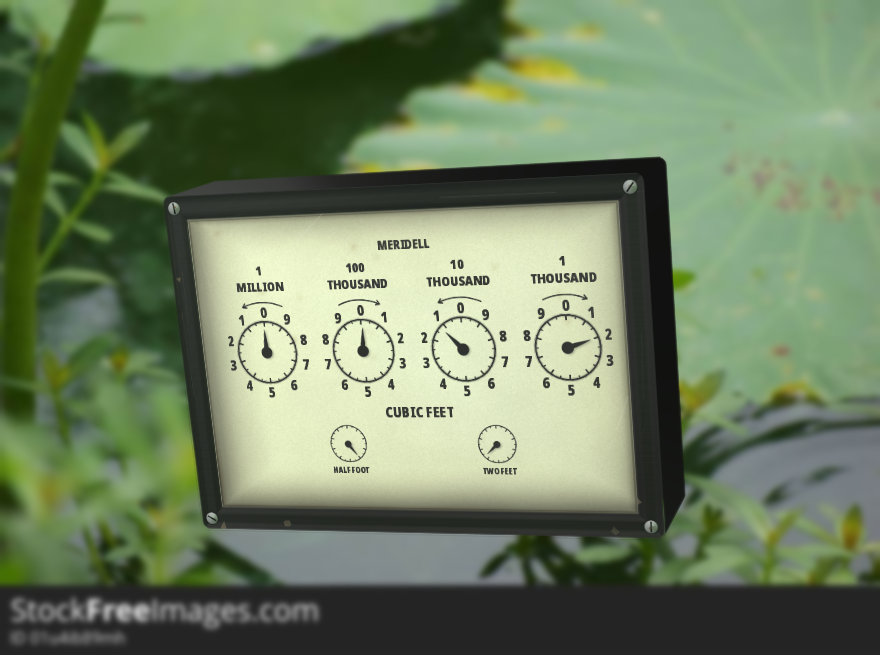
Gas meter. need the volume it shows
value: 1200 ft³
